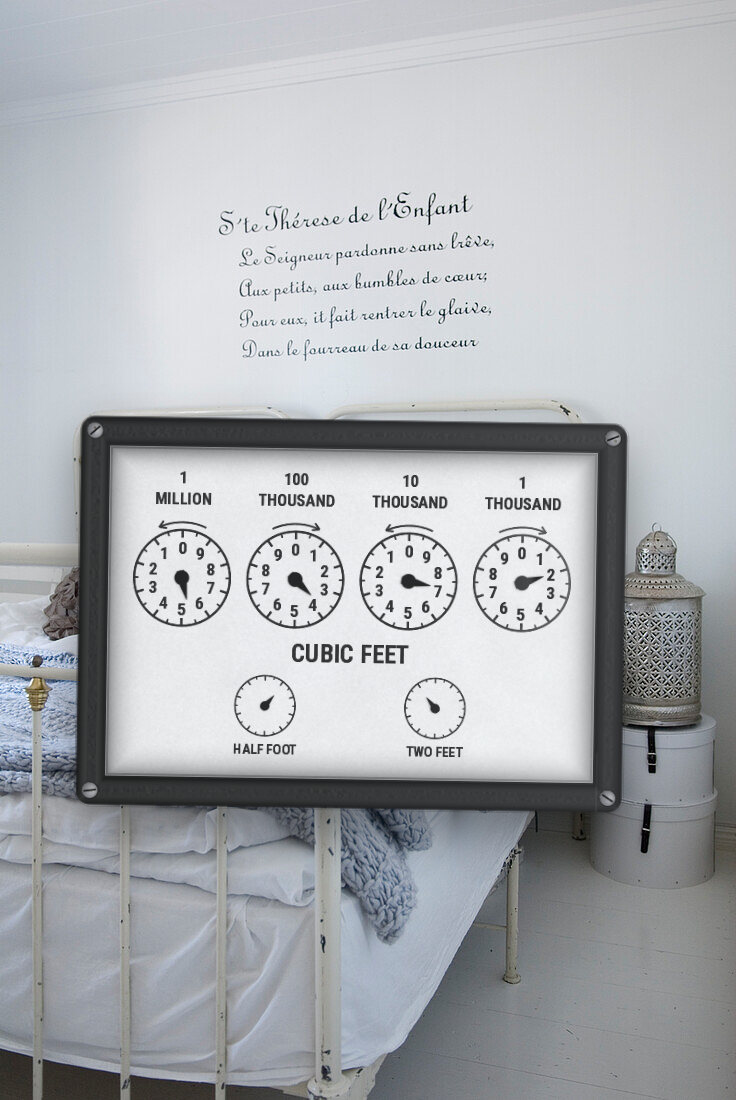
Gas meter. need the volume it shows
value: 537200 ft³
